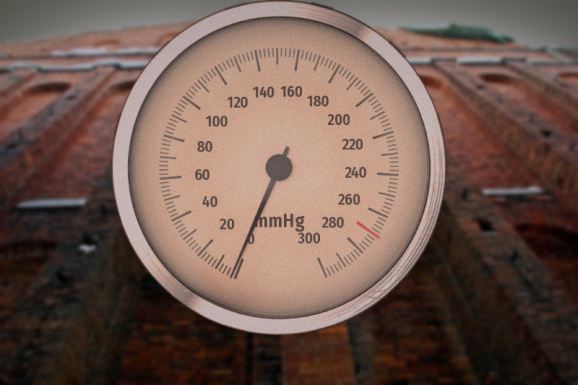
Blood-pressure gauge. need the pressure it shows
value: 2 mmHg
